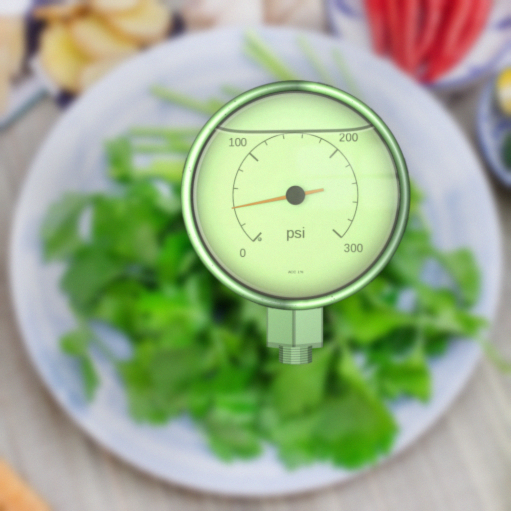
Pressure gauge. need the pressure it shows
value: 40 psi
